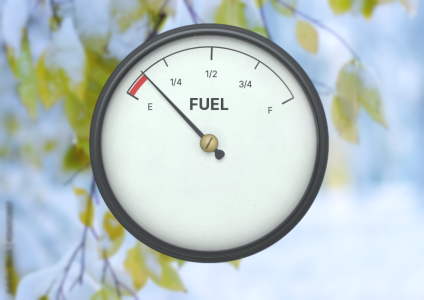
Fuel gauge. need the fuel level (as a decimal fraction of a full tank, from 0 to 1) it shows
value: 0.125
